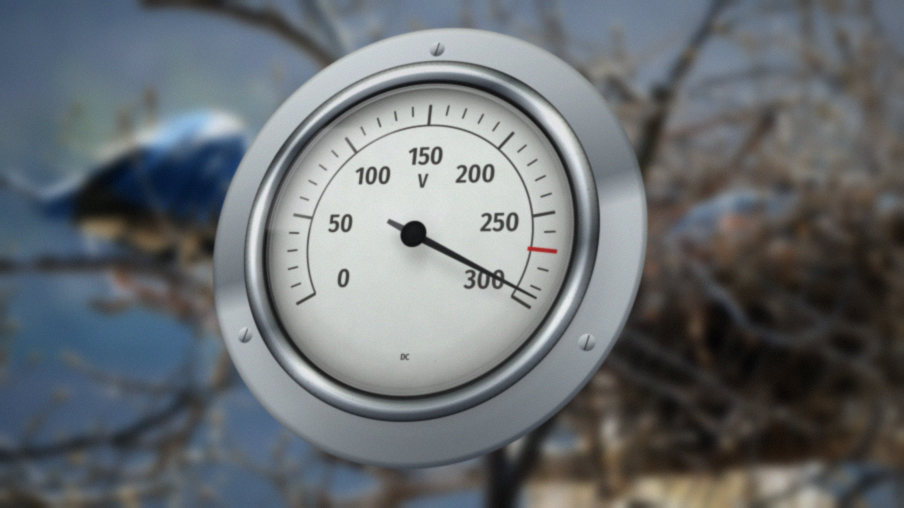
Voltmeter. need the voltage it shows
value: 295 V
